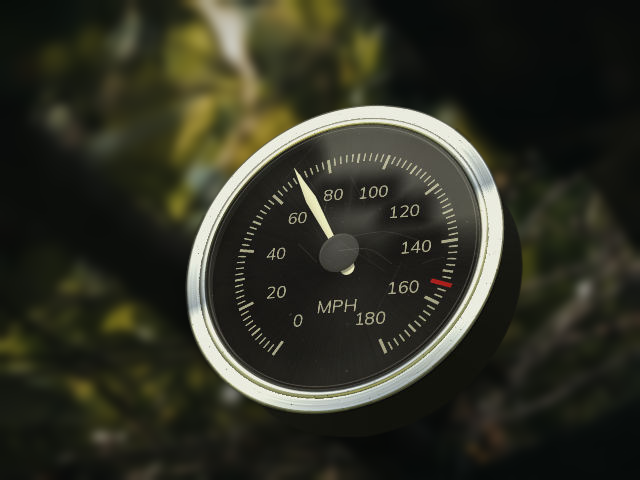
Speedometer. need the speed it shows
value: 70 mph
